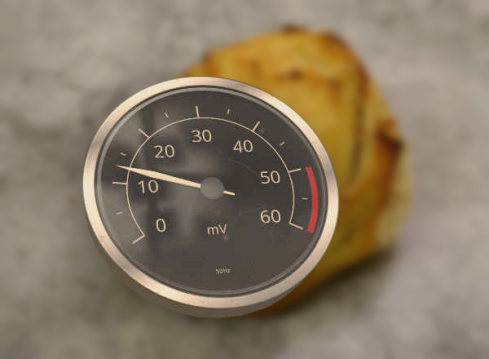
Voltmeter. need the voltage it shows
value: 12.5 mV
